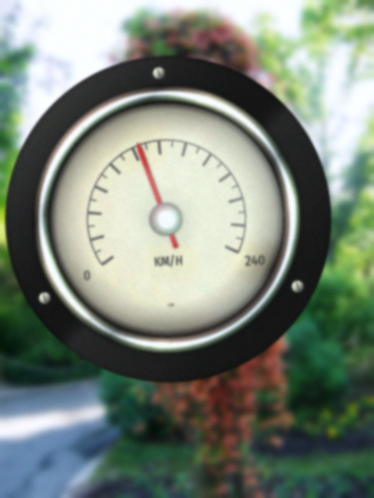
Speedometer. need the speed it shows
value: 105 km/h
